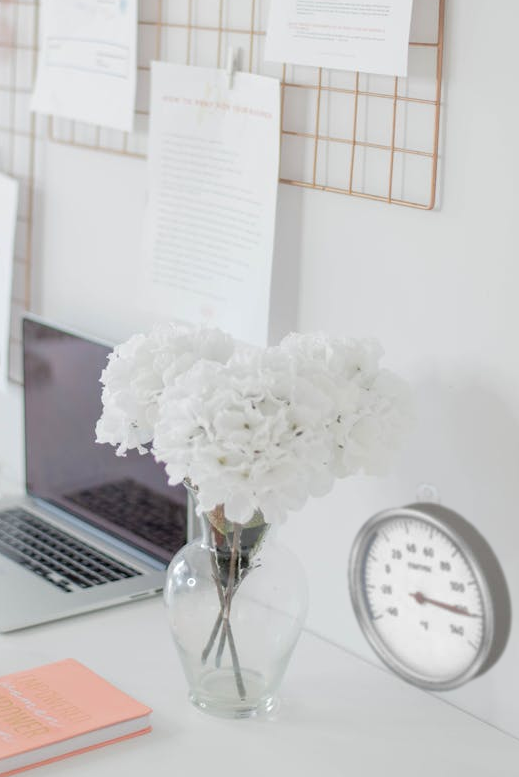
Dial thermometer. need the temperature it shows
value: 120 °F
